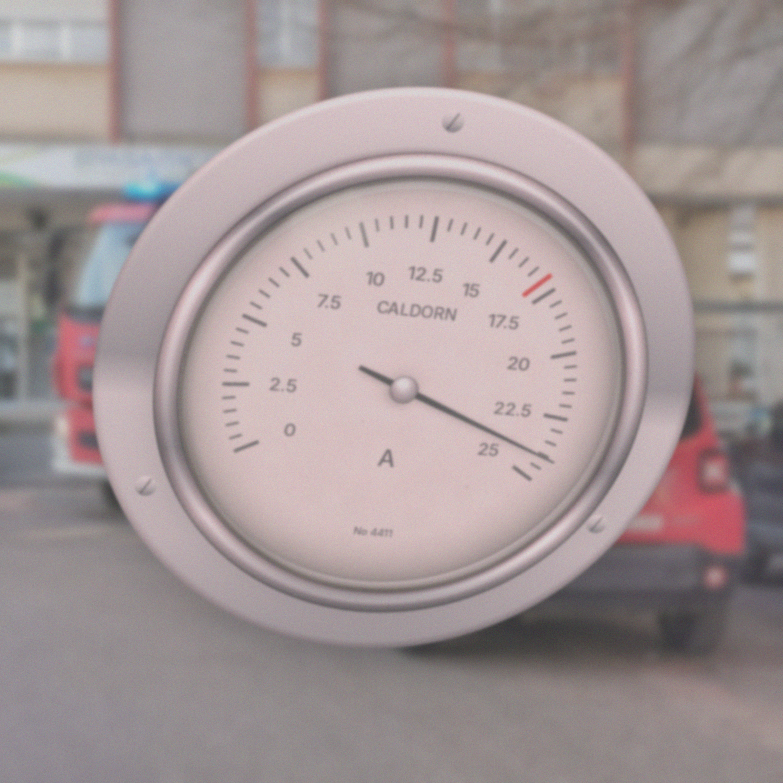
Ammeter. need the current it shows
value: 24 A
